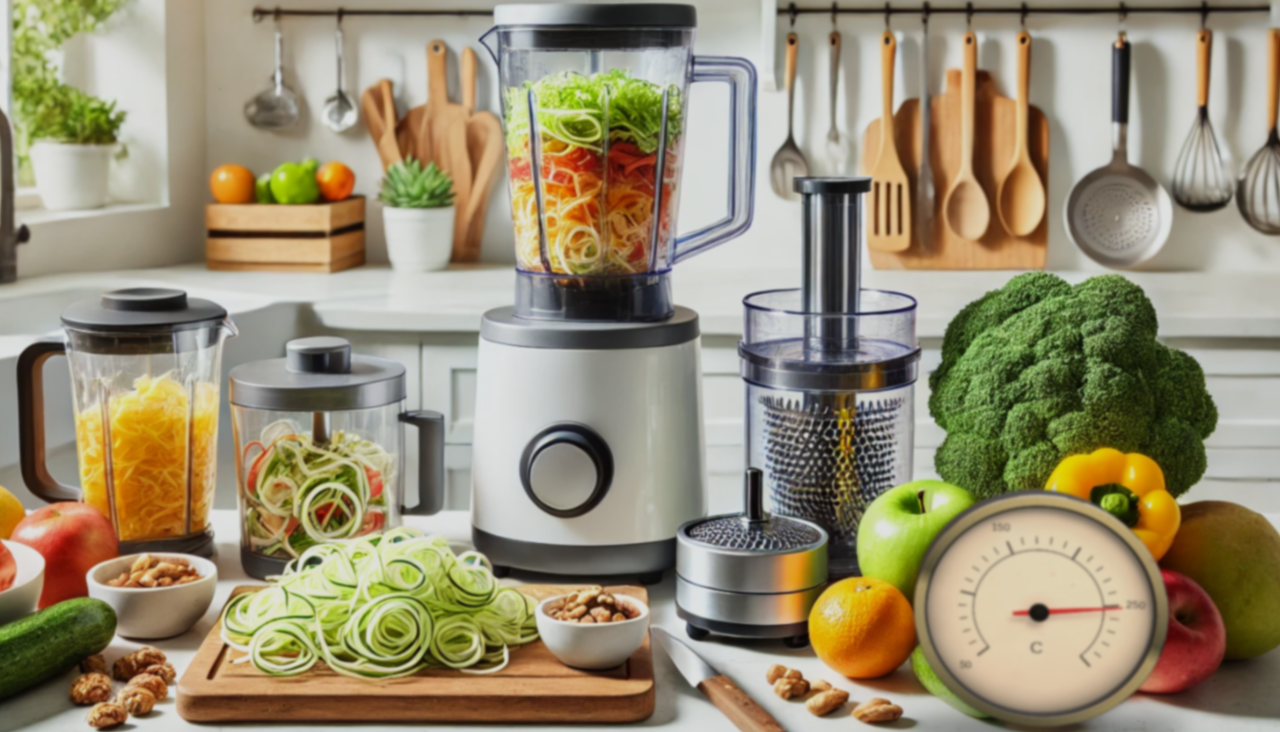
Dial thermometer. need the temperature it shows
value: 250 °C
